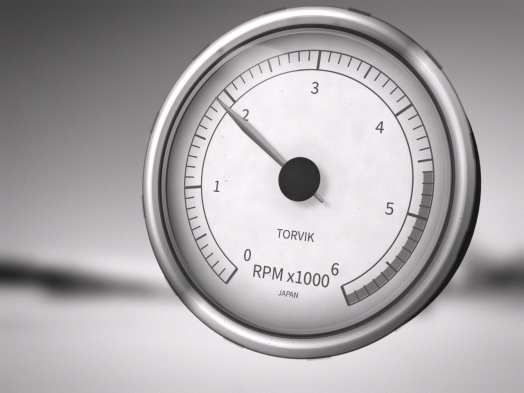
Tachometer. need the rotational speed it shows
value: 1900 rpm
